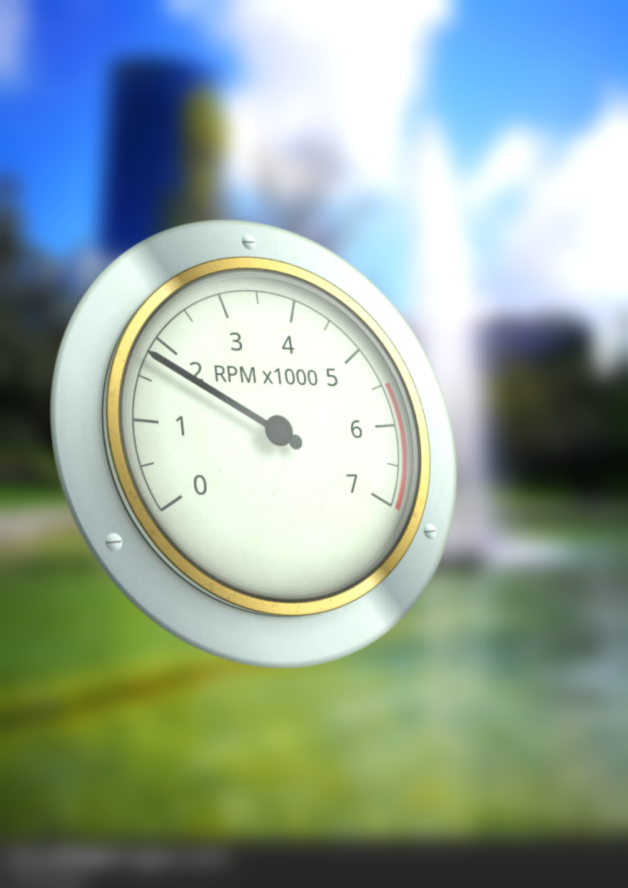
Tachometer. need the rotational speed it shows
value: 1750 rpm
